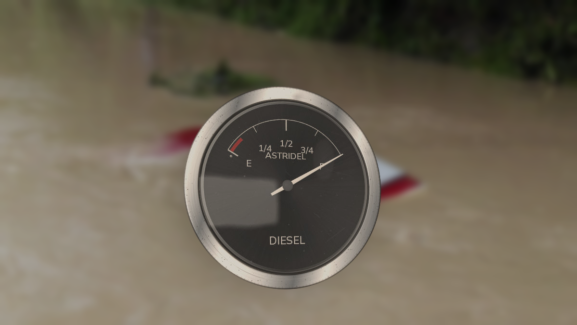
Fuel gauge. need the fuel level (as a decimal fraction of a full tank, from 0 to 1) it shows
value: 1
